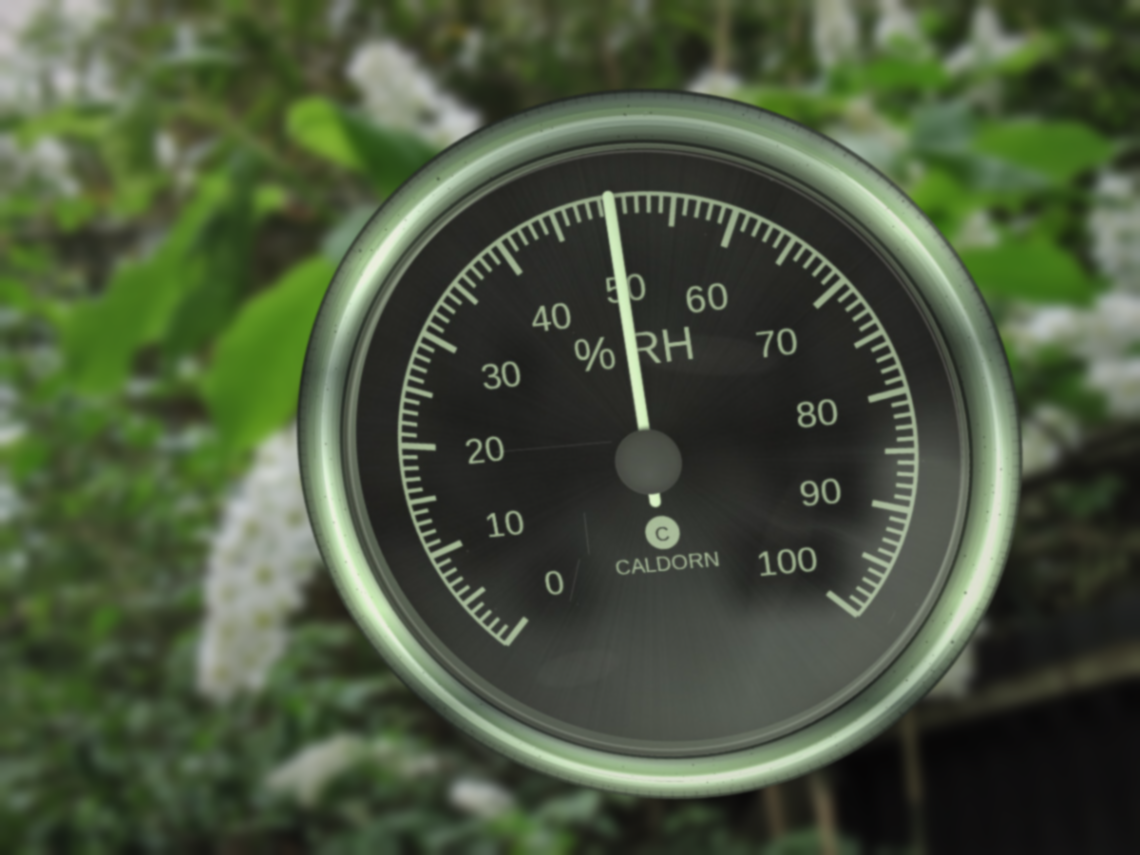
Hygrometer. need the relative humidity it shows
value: 50 %
